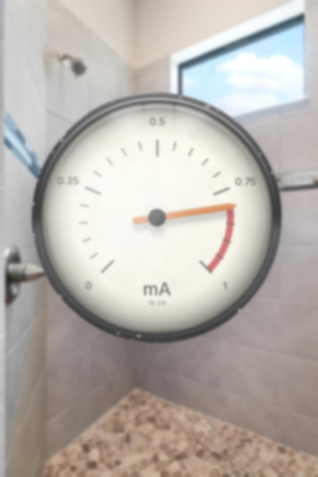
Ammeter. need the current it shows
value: 0.8 mA
